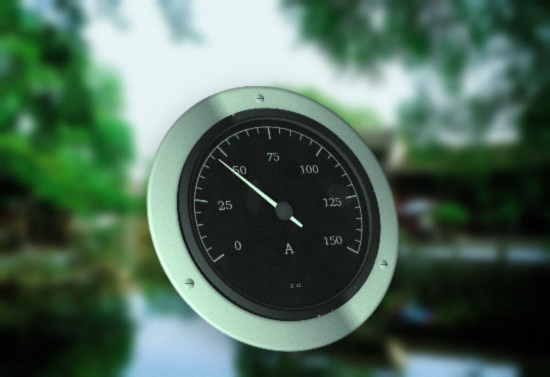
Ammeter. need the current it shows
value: 45 A
